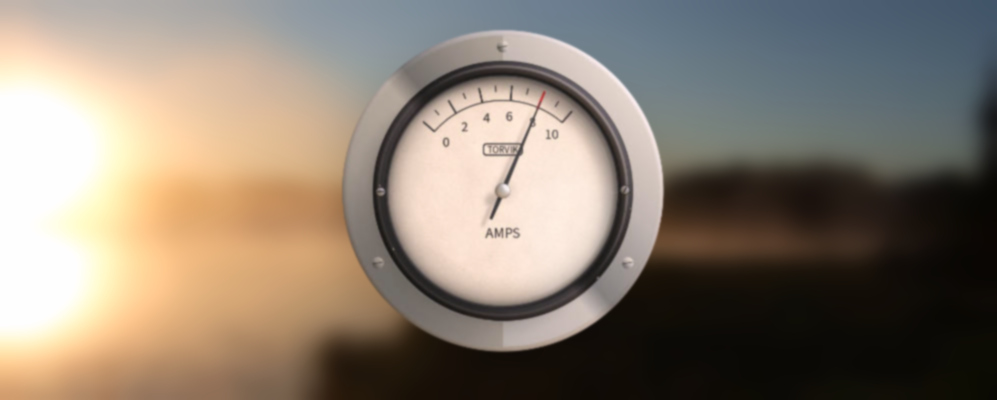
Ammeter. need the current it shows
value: 8 A
